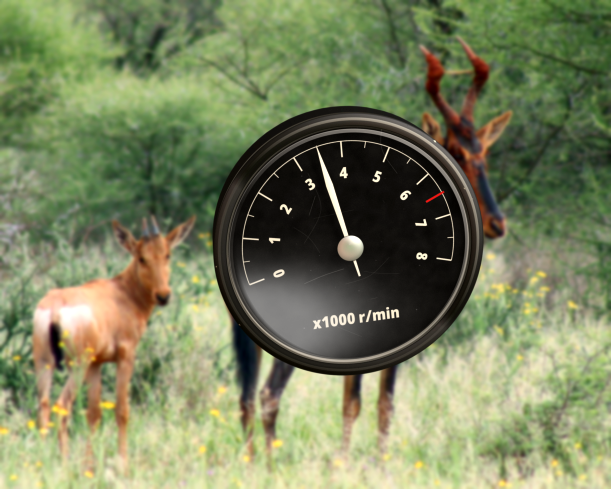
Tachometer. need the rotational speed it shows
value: 3500 rpm
